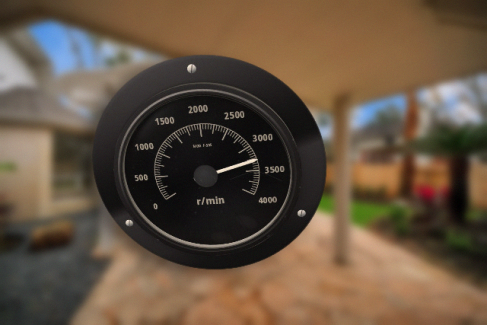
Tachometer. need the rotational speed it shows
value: 3250 rpm
